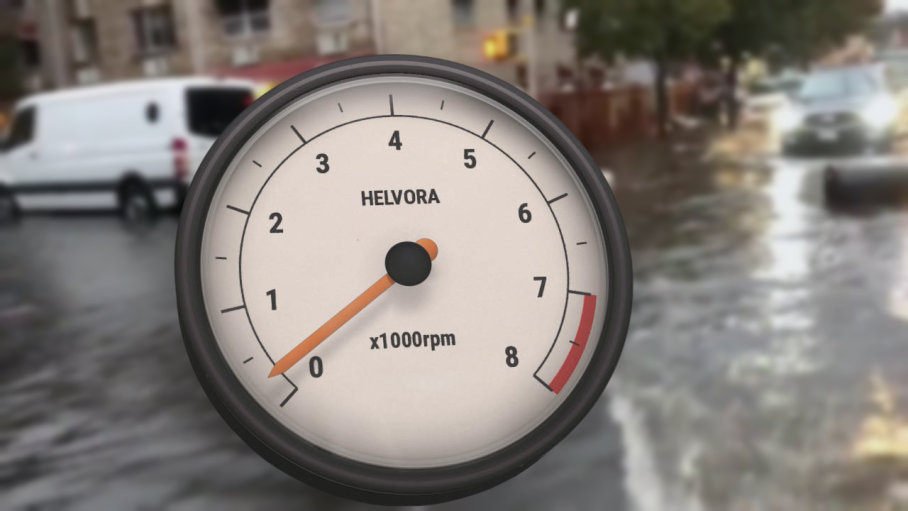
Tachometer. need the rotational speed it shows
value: 250 rpm
